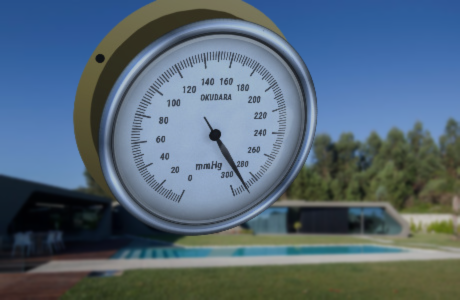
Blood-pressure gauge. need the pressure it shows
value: 290 mmHg
